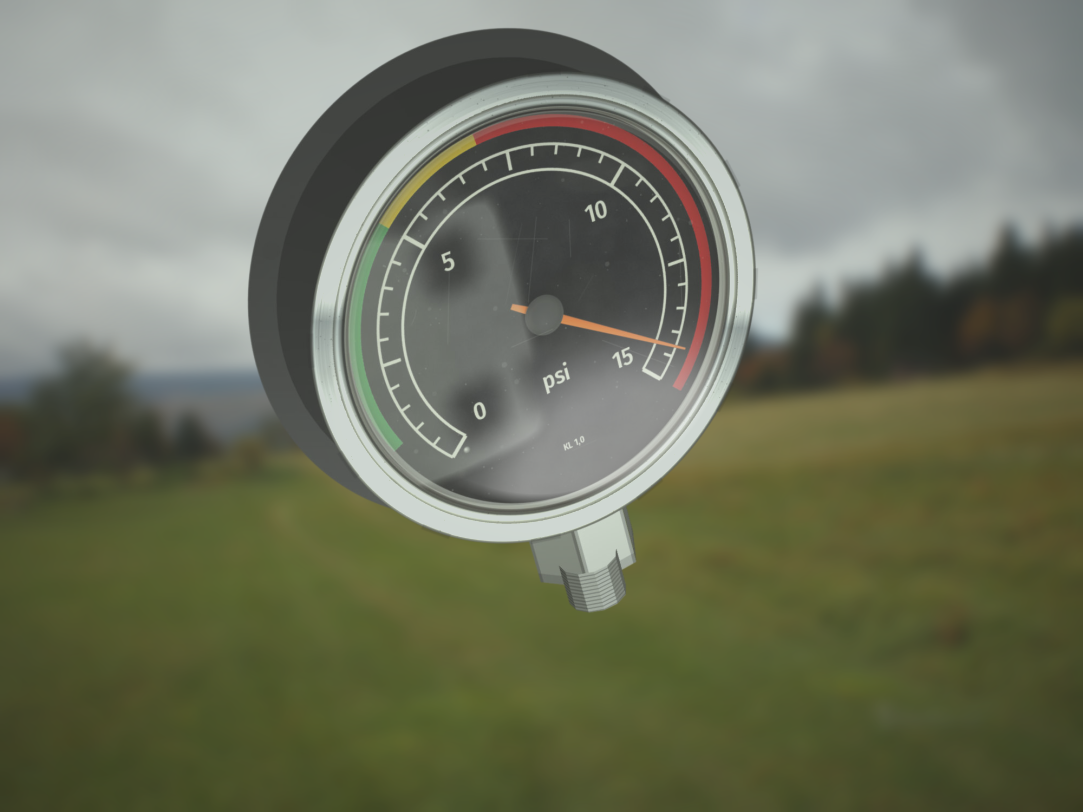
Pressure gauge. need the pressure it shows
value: 14.25 psi
